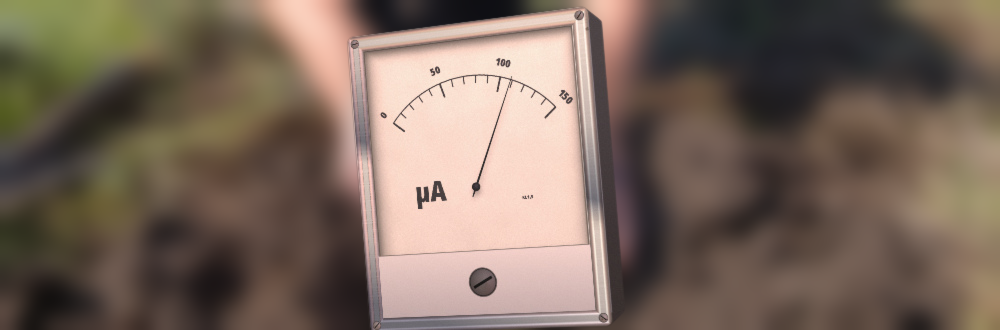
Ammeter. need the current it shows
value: 110 µA
